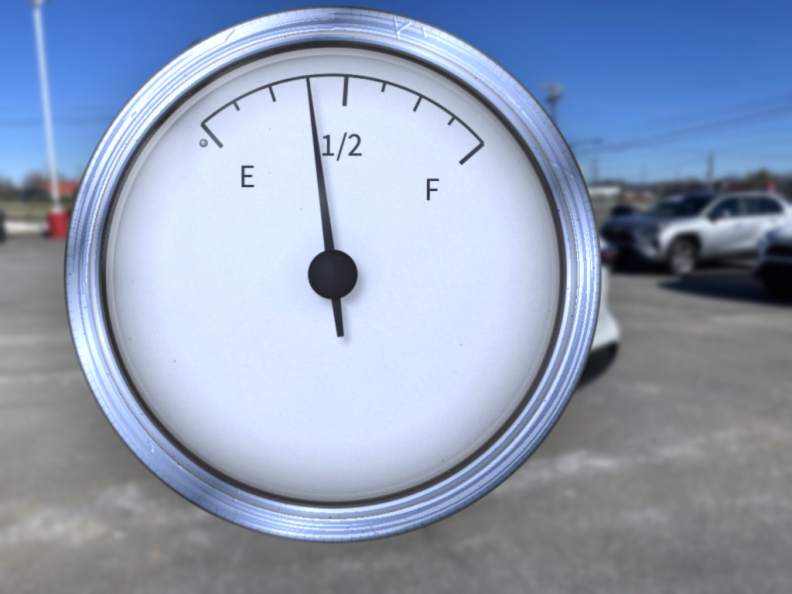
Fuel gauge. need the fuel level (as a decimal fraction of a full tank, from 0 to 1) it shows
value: 0.375
